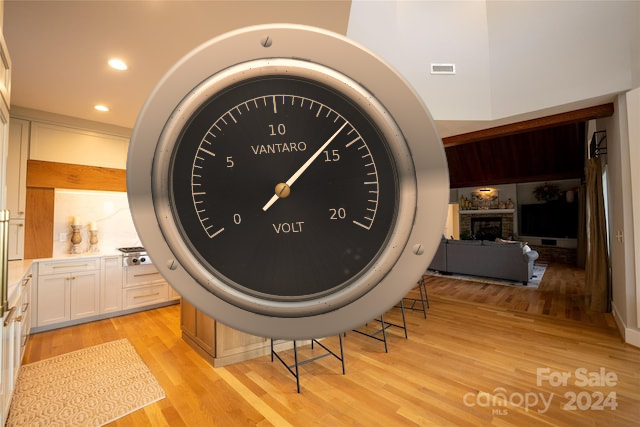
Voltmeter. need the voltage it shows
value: 14 V
